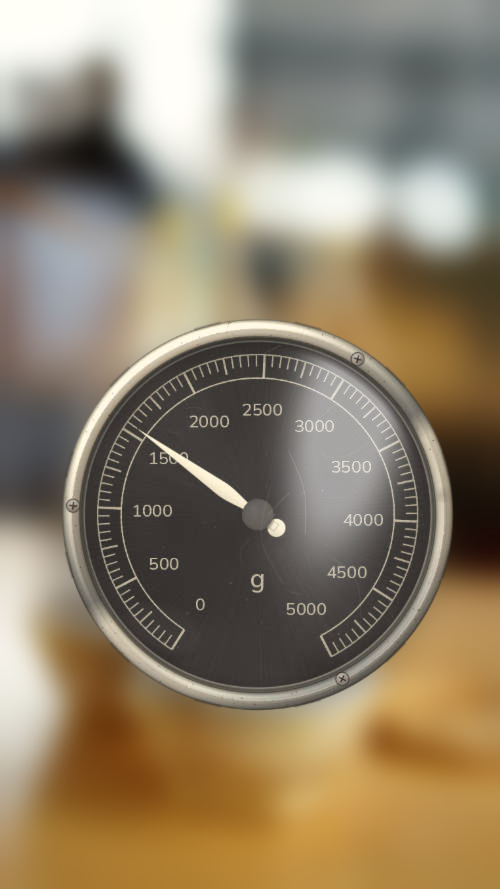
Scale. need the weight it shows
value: 1550 g
